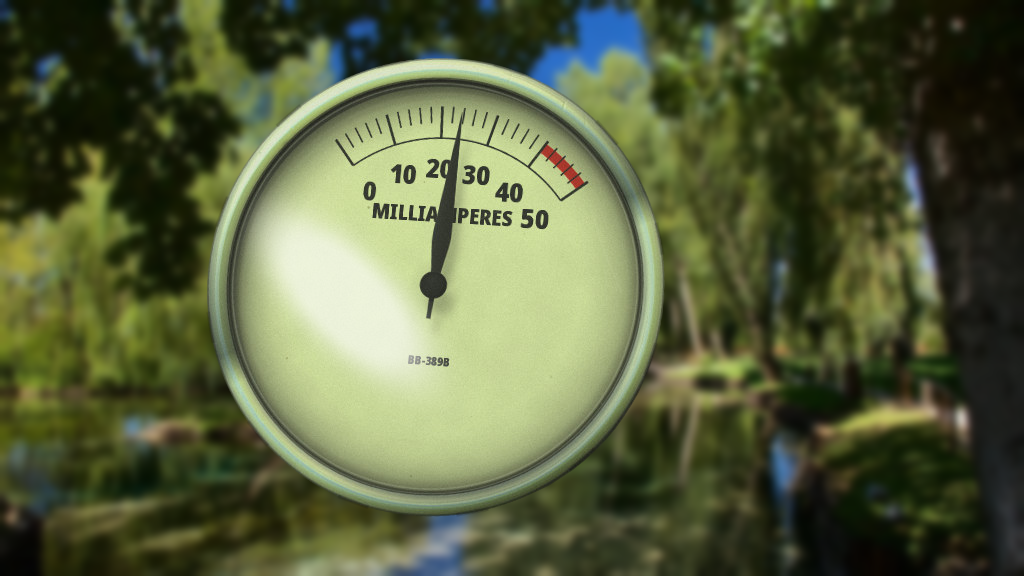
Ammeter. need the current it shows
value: 24 mA
